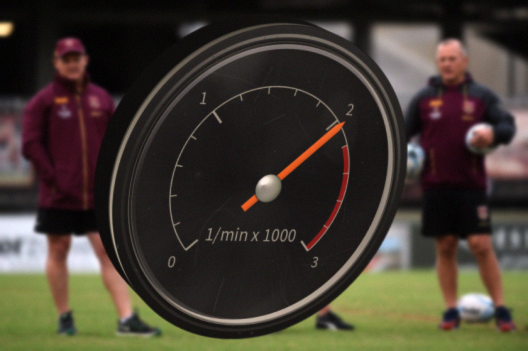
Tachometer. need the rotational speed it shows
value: 2000 rpm
